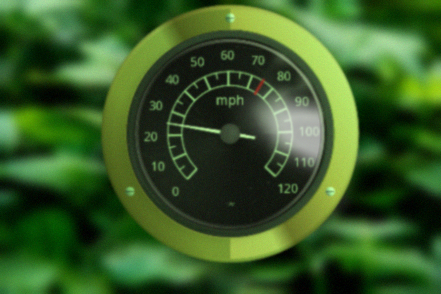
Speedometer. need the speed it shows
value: 25 mph
